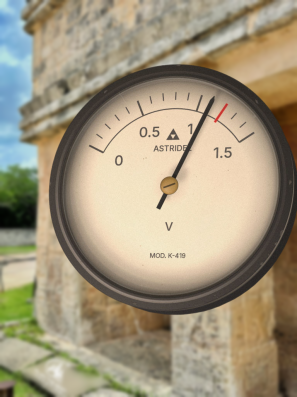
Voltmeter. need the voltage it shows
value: 1.1 V
